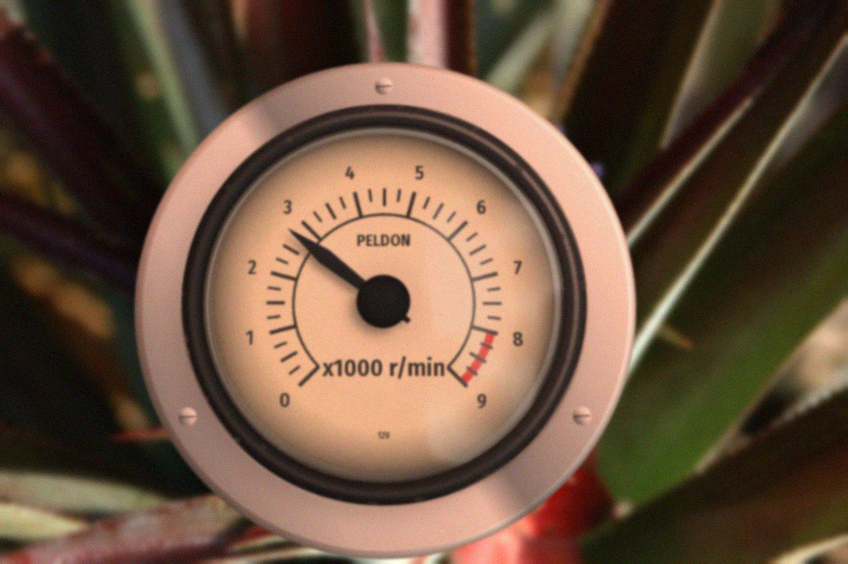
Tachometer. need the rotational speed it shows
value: 2750 rpm
